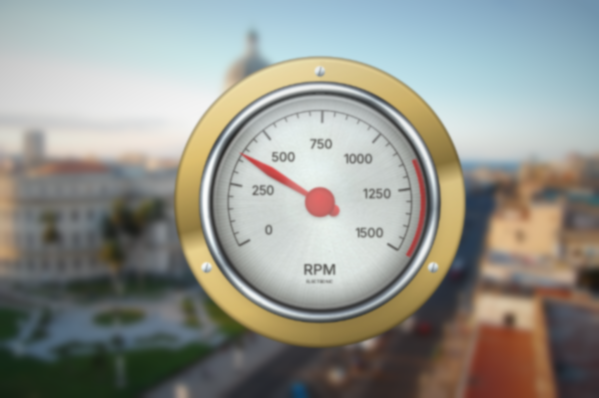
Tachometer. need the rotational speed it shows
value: 375 rpm
